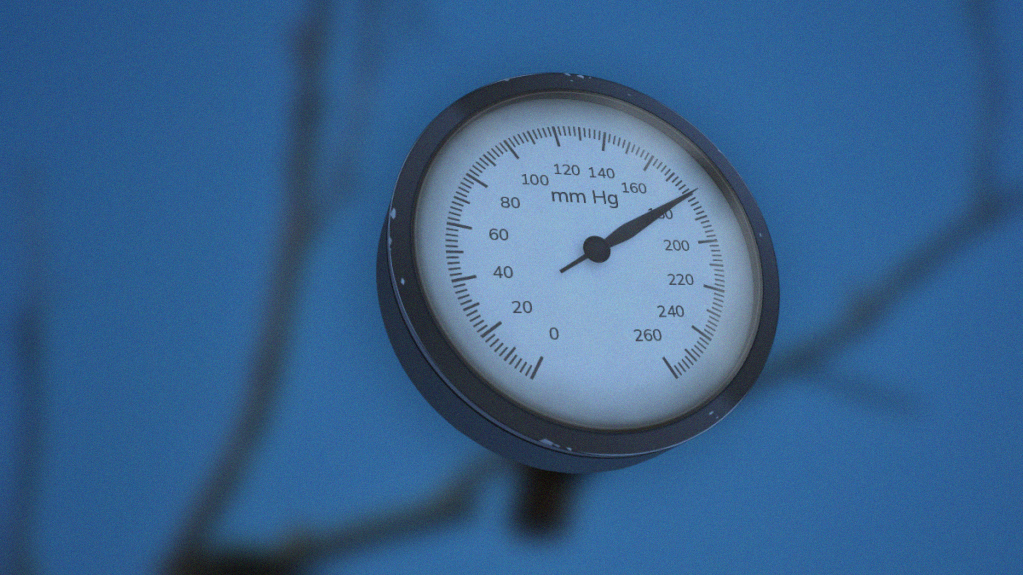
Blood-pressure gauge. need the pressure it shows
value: 180 mmHg
